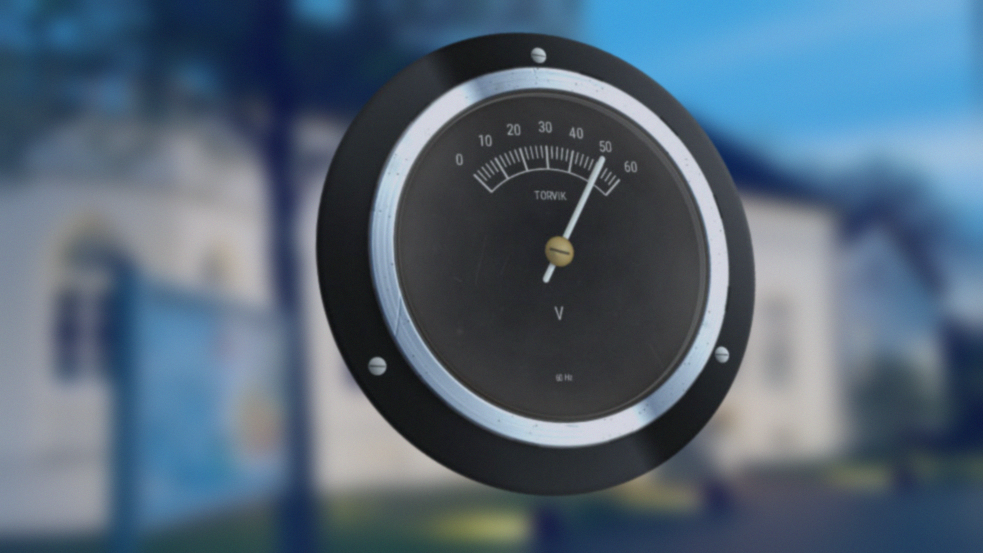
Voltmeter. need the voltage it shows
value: 50 V
